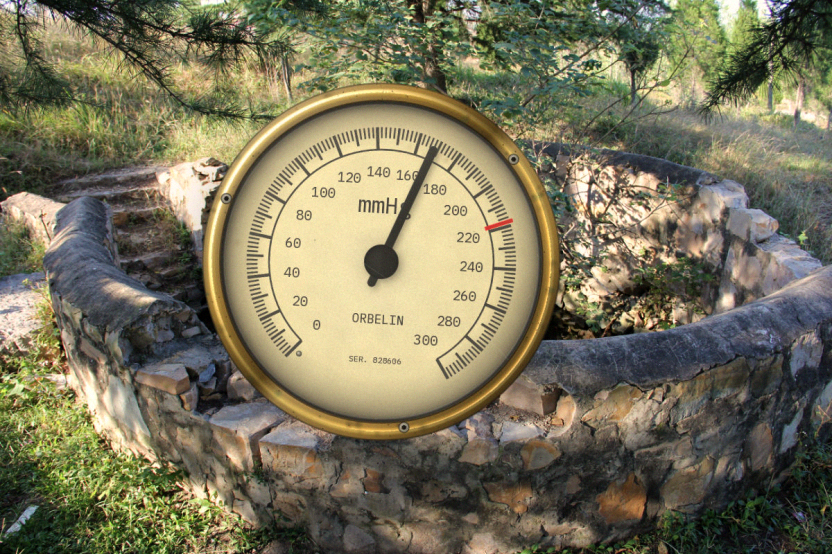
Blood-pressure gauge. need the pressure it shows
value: 168 mmHg
